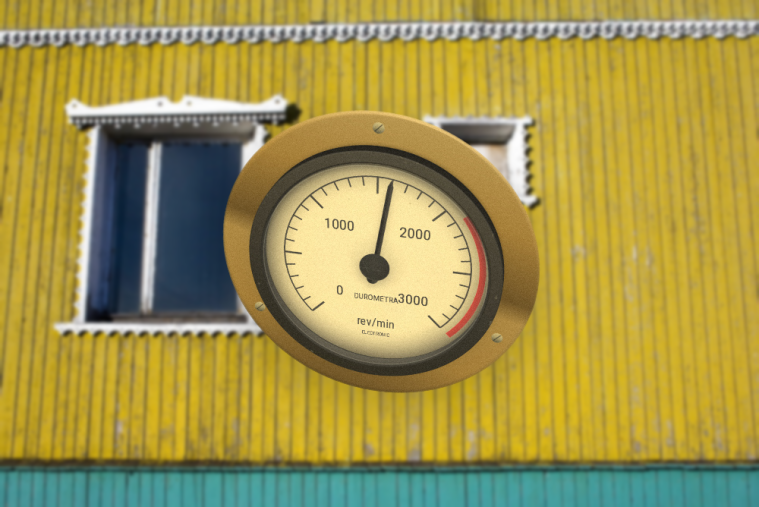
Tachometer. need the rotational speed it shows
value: 1600 rpm
